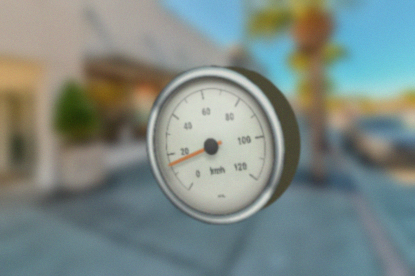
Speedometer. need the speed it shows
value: 15 km/h
